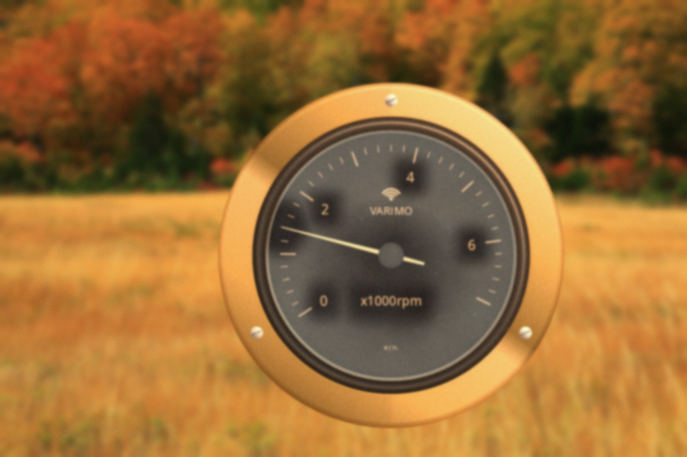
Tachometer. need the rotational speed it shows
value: 1400 rpm
